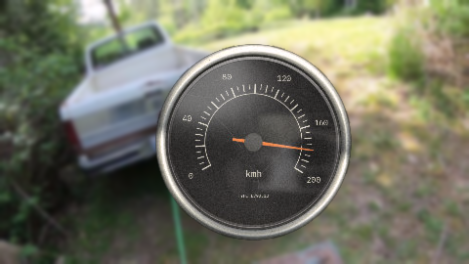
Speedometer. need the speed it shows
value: 180 km/h
